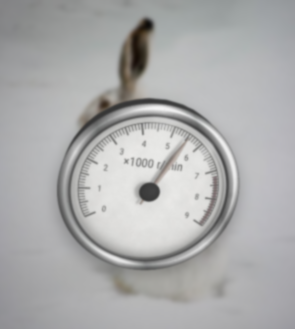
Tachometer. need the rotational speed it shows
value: 5500 rpm
